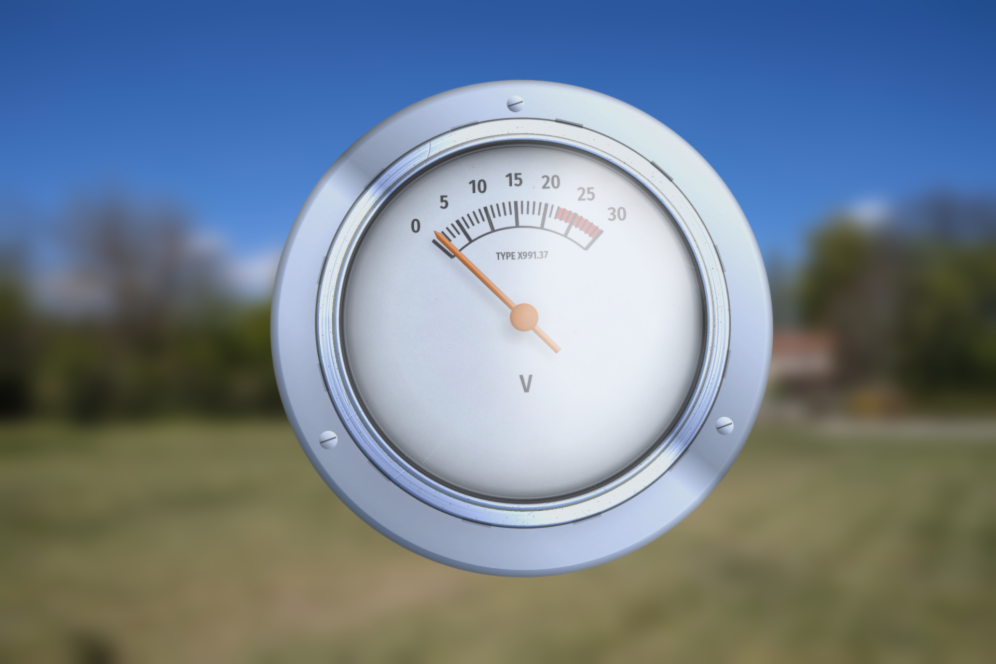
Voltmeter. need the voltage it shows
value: 1 V
